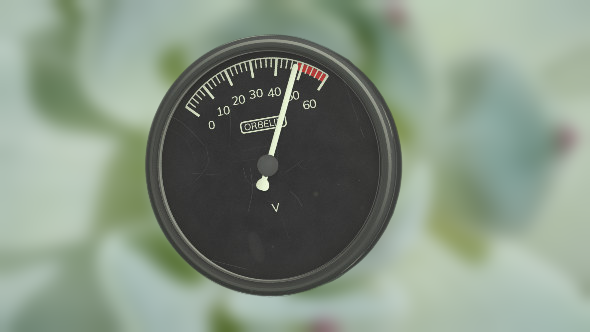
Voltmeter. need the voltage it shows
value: 48 V
